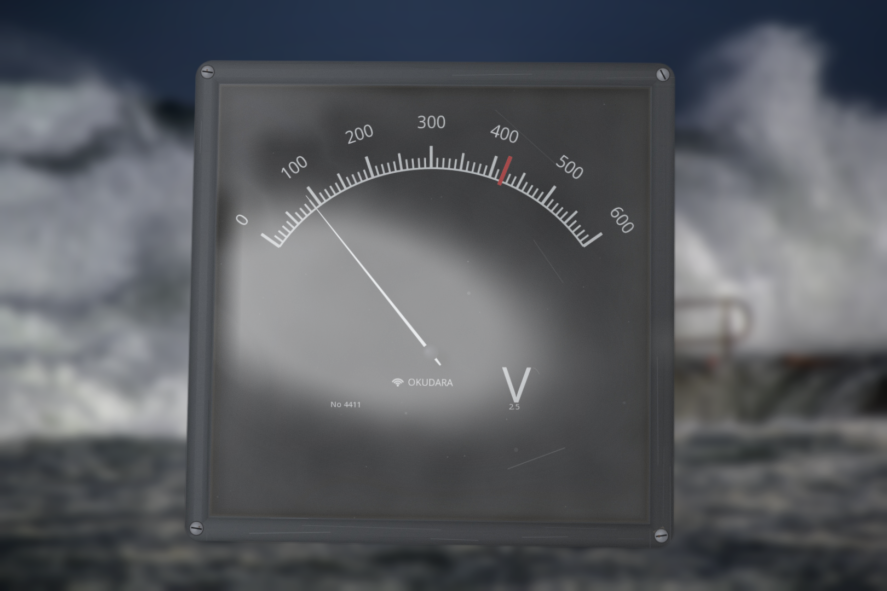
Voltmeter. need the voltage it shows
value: 90 V
